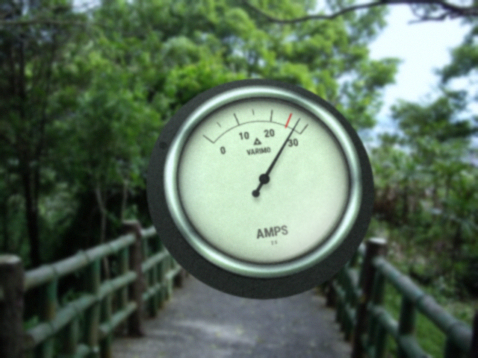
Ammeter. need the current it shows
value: 27.5 A
